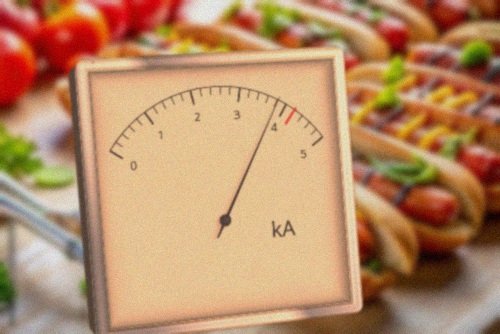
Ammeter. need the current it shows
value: 3.8 kA
